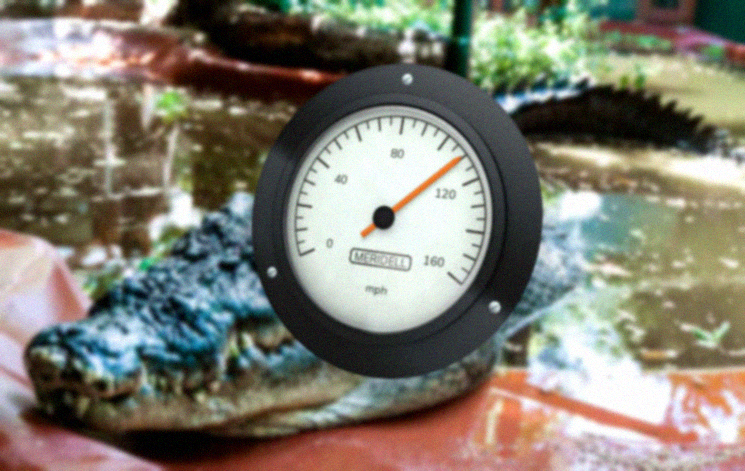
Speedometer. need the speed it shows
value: 110 mph
